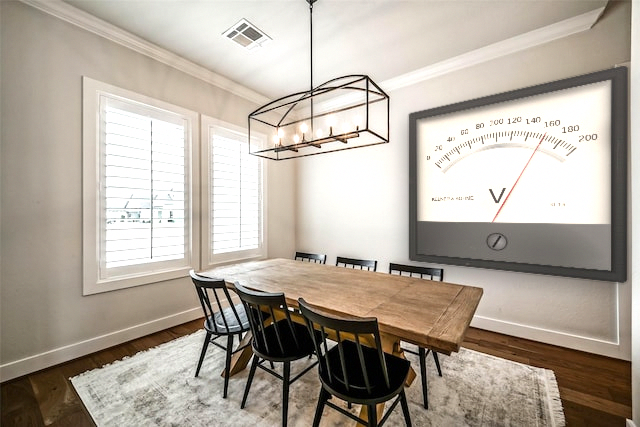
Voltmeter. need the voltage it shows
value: 160 V
